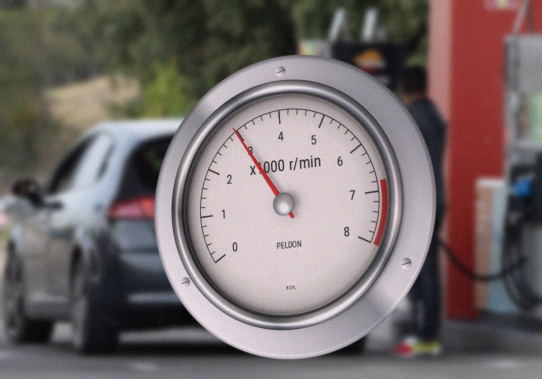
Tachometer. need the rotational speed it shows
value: 3000 rpm
